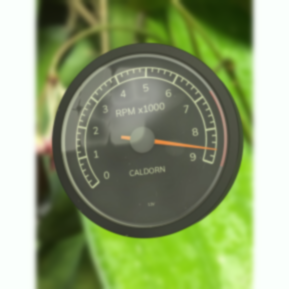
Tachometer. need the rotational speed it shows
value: 8600 rpm
